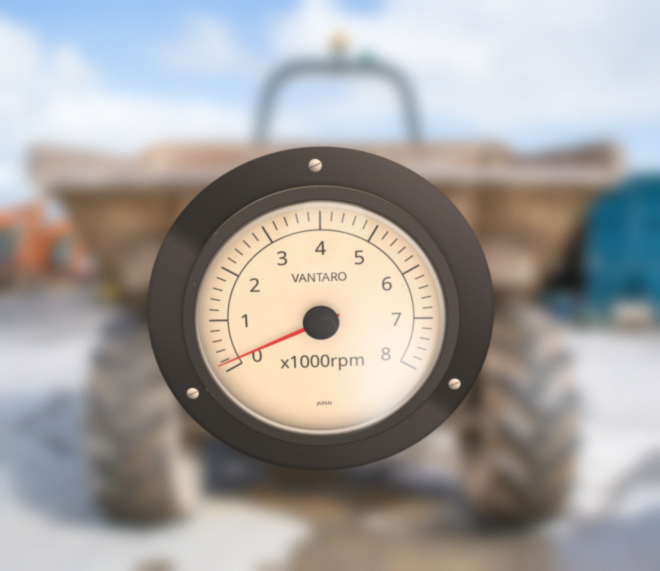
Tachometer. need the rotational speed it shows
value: 200 rpm
